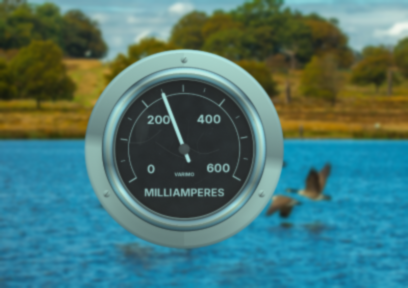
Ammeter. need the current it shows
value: 250 mA
